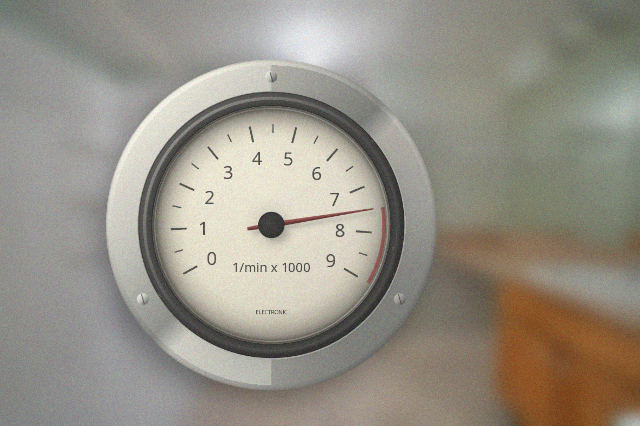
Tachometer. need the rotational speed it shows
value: 7500 rpm
